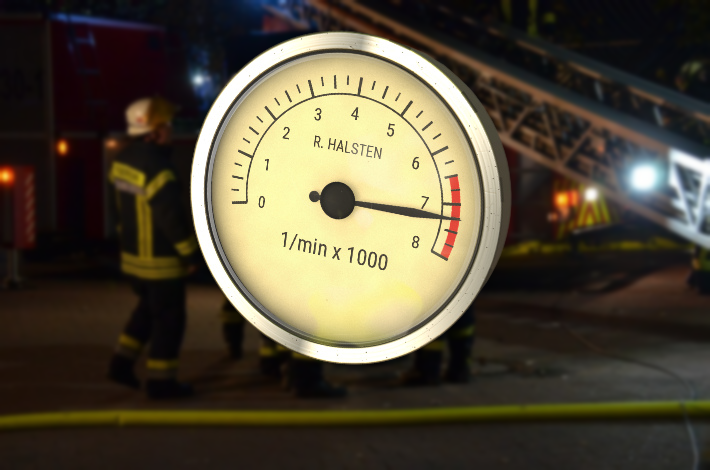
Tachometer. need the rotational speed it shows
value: 7250 rpm
